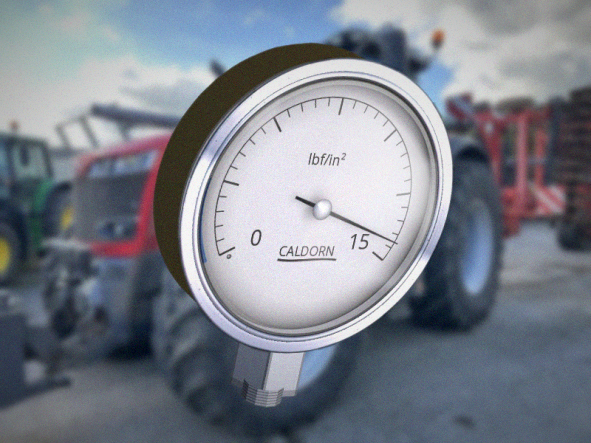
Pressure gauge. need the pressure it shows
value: 14.25 psi
